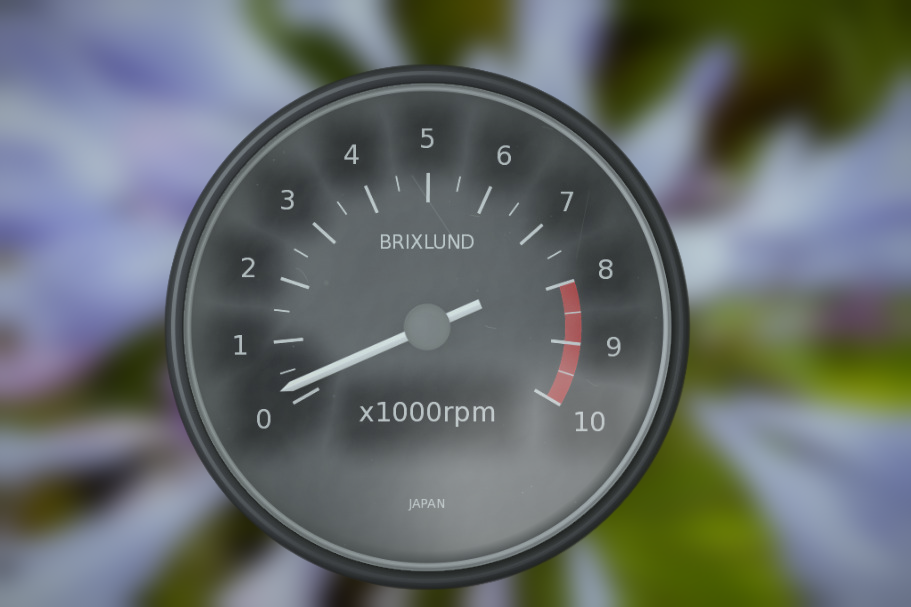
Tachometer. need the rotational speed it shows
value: 250 rpm
